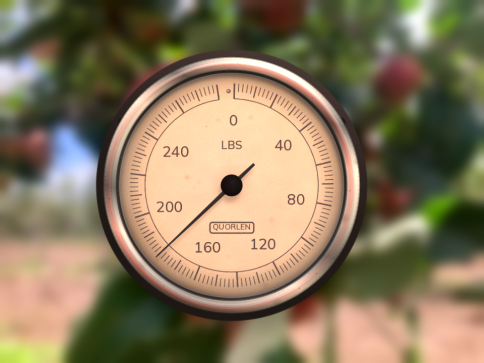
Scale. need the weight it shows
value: 180 lb
